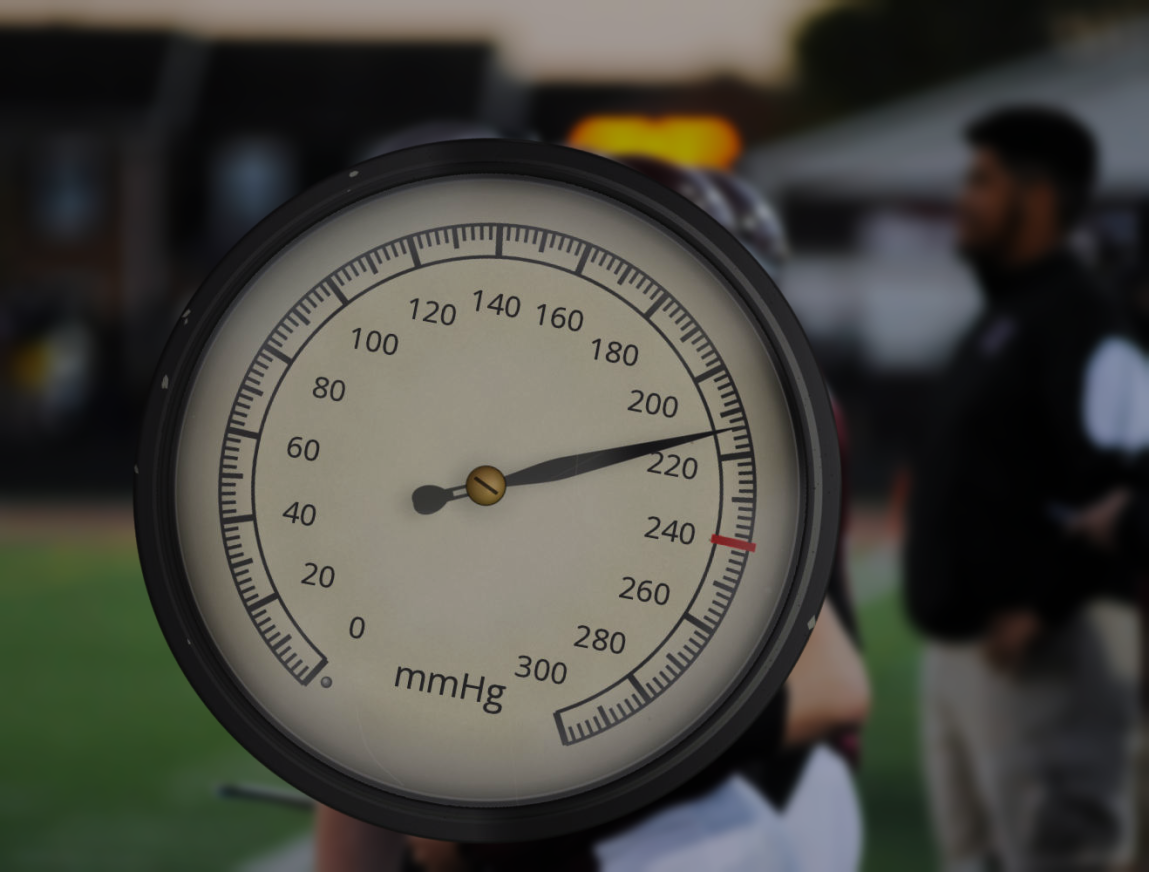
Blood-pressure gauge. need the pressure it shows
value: 214 mmHg
